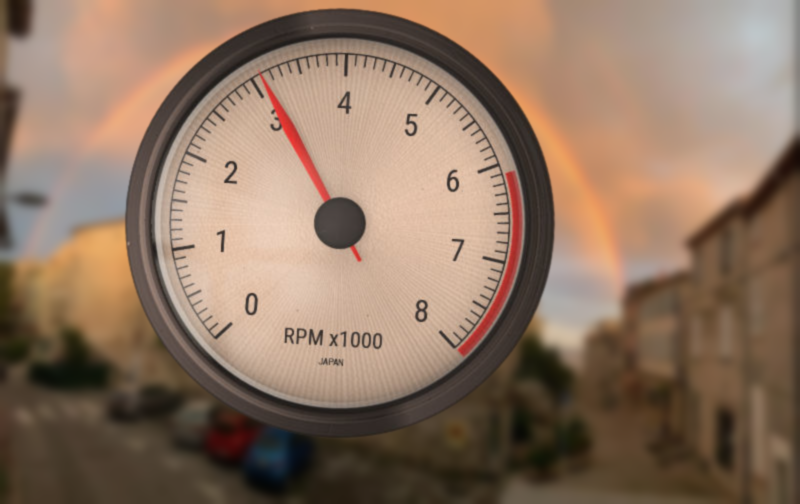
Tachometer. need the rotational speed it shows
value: 3100 rpm
